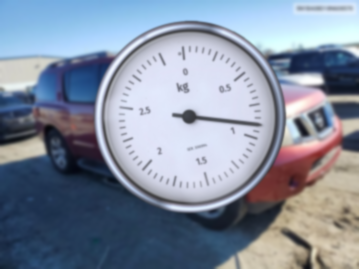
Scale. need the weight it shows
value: 0.9 kg
